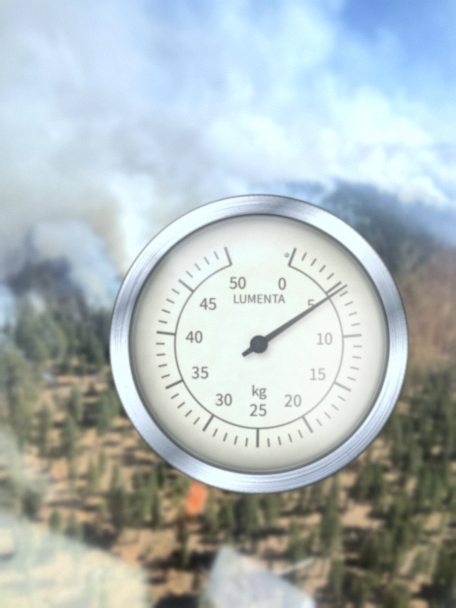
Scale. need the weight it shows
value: 5.5 kg
